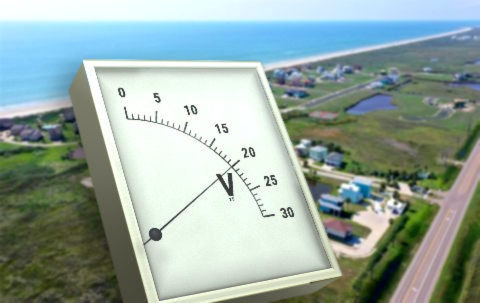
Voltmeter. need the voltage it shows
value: 20 V
